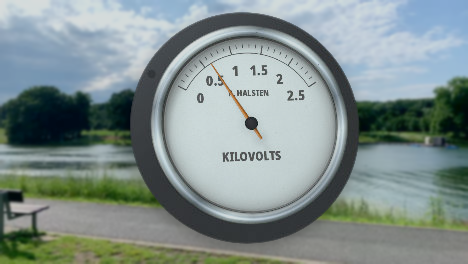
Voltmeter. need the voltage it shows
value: 0.6 kV
